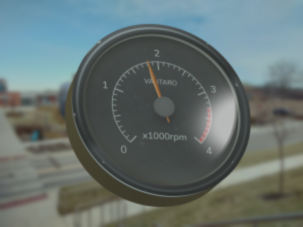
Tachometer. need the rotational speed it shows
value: 1800 rpm
